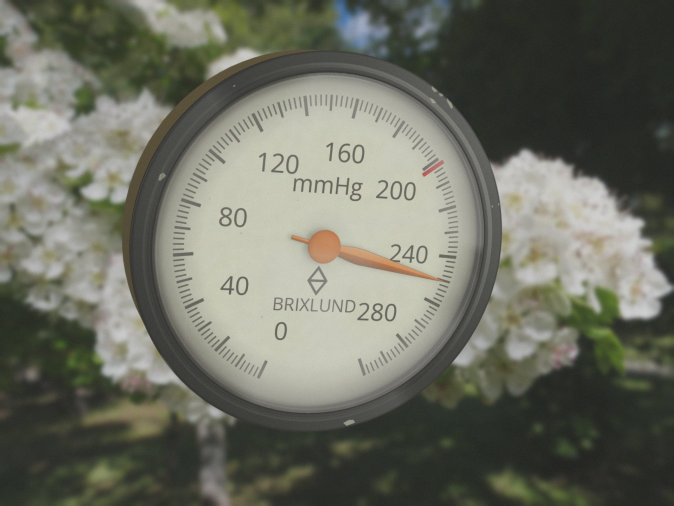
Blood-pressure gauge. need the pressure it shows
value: 250 mmHg
